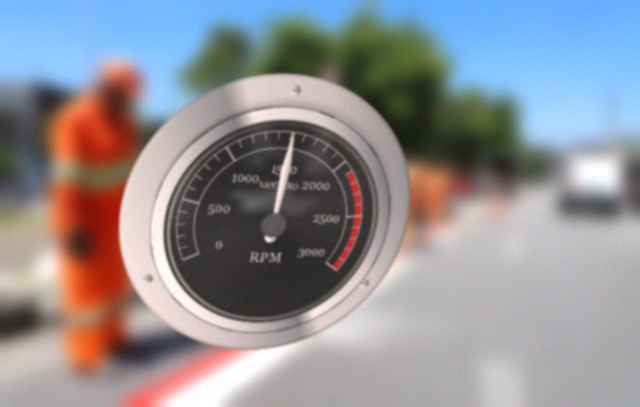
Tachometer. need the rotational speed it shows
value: 1500 rpm
